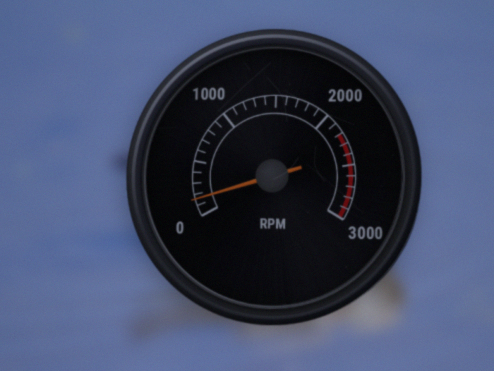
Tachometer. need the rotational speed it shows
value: 150 rpm
